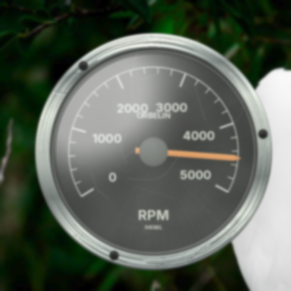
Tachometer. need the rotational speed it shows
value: 4500 rpm
